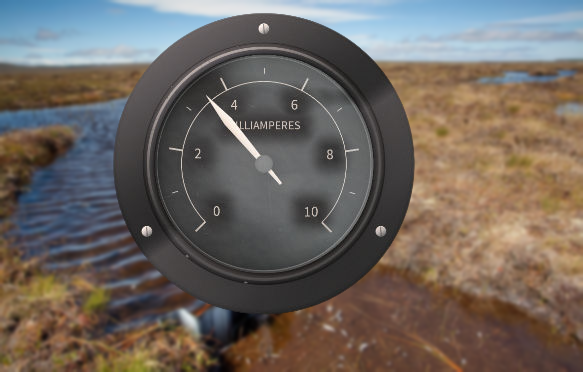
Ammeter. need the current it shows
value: 3.5 mA
